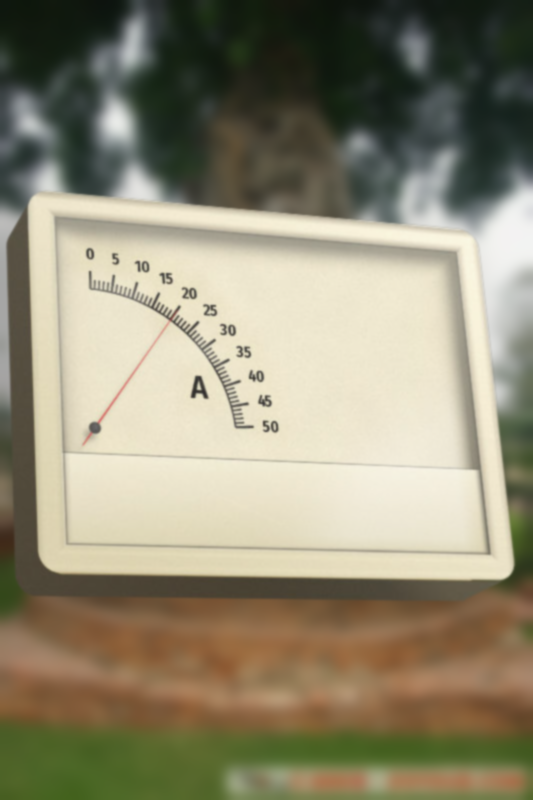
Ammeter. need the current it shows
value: 20 A
